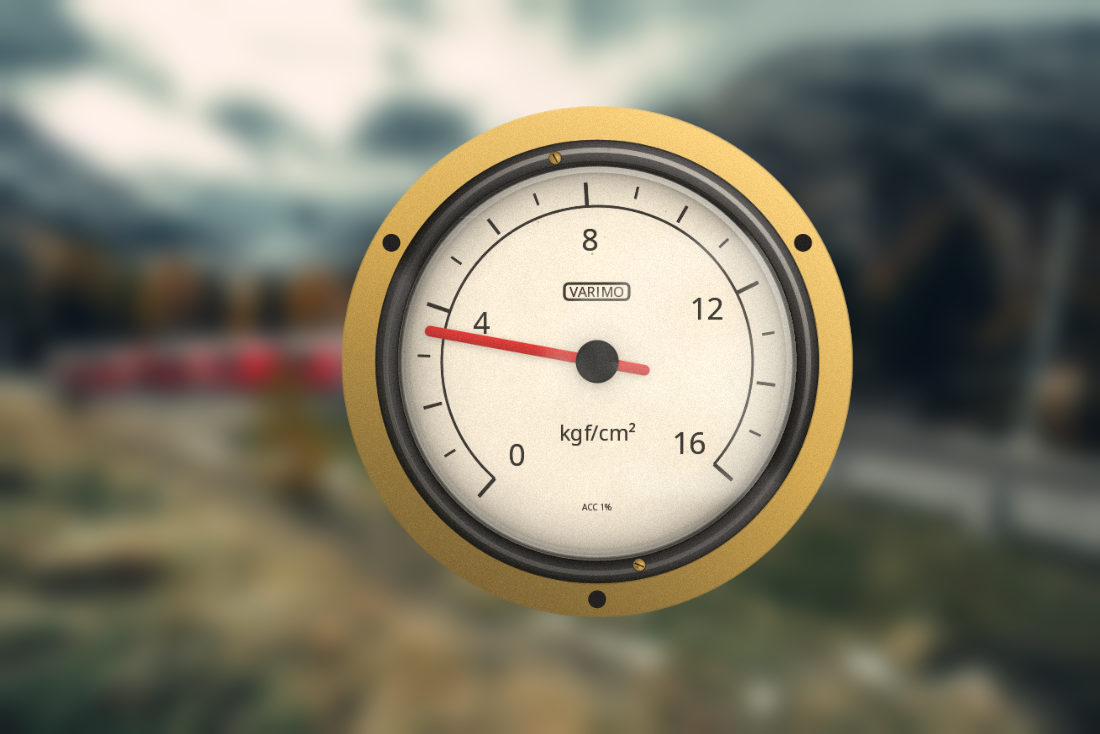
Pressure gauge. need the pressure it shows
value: 3.5 kg/cm²
